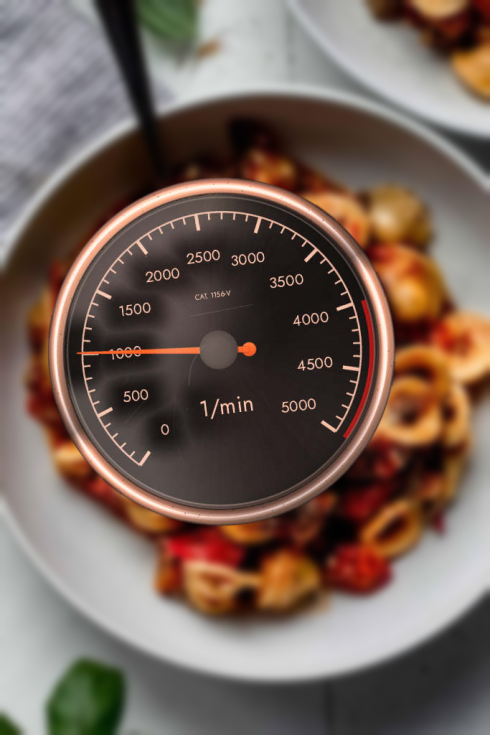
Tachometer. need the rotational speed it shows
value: 1000 rpm
